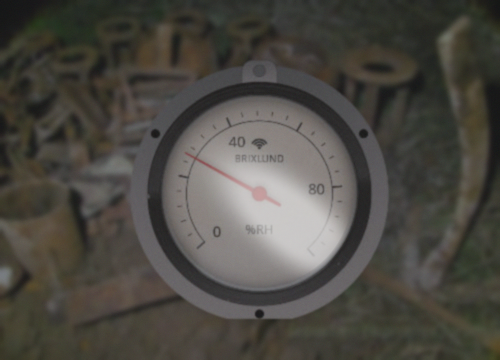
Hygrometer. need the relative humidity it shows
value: 26 %
